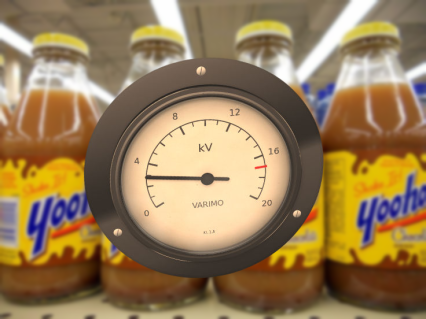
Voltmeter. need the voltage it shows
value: 3 kV
